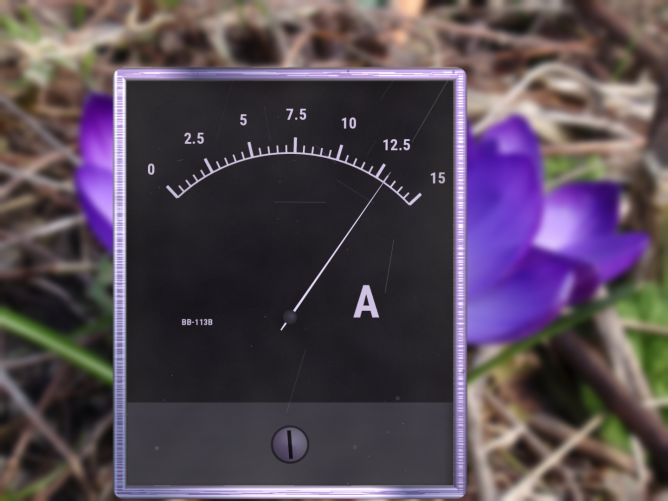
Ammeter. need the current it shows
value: 13 A
